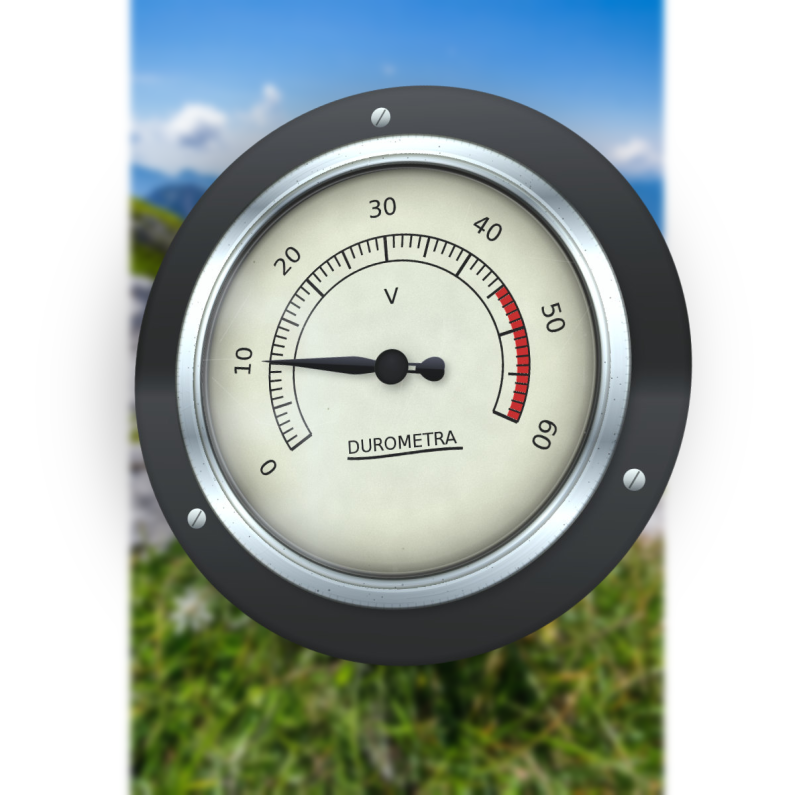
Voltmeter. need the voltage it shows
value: 10 V
